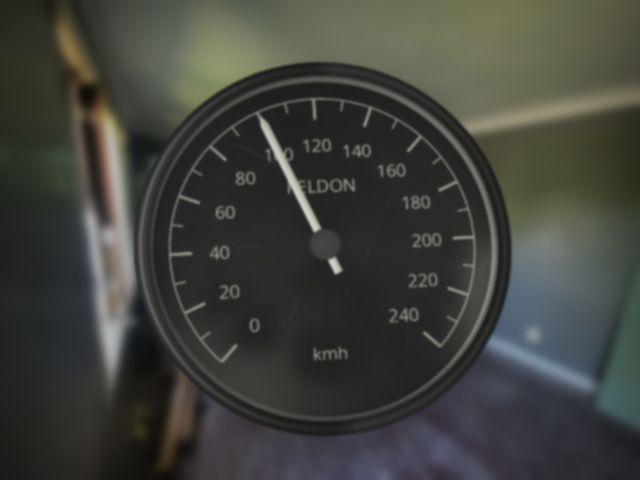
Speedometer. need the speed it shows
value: 100 km/h
